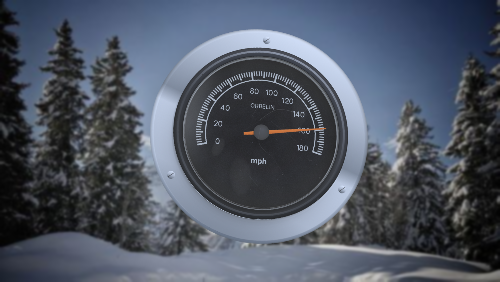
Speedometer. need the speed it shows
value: 160 mph
